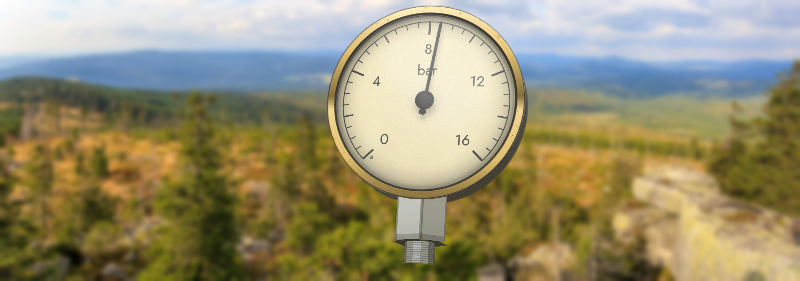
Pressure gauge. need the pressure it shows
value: 8.5 bar
